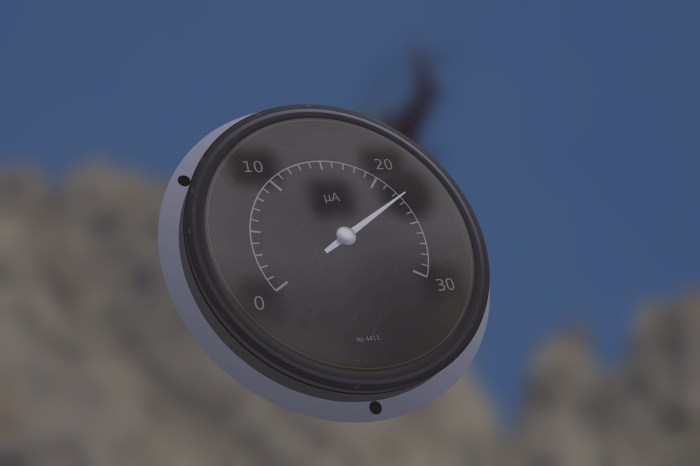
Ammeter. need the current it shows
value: 22.5 µA
